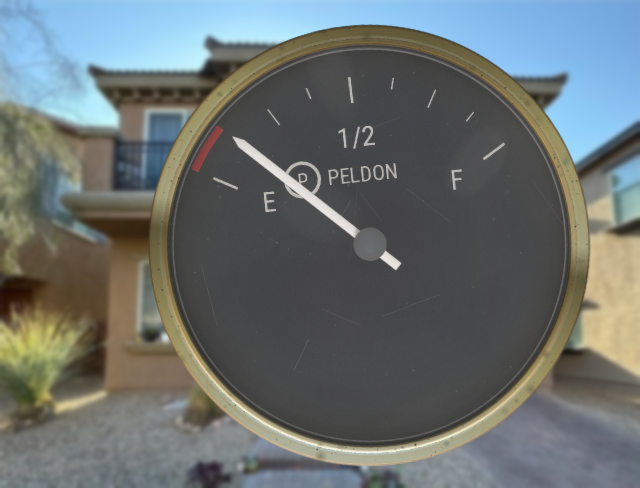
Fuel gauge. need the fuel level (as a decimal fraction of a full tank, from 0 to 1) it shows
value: 0.125
